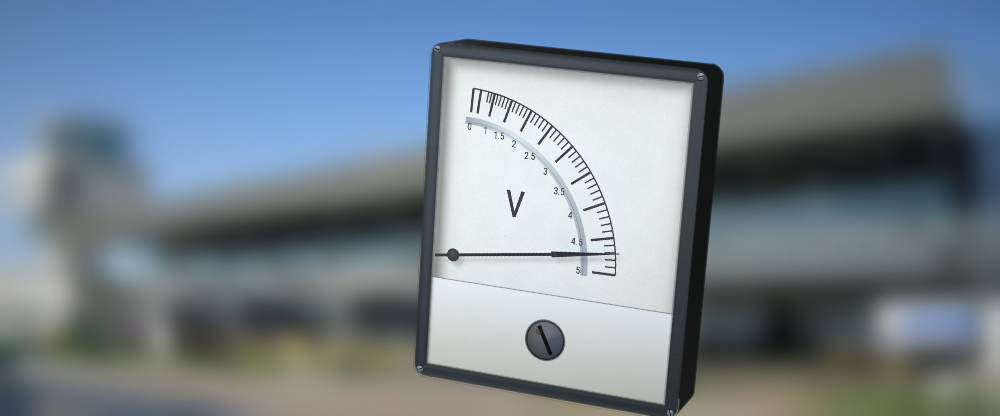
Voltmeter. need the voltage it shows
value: 4.7 V
